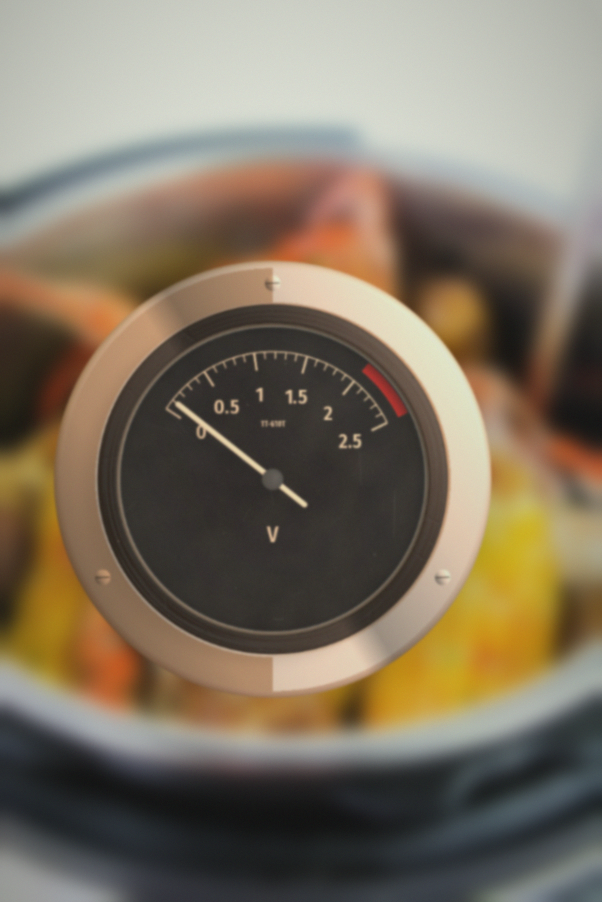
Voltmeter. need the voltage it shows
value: 0.1 V
